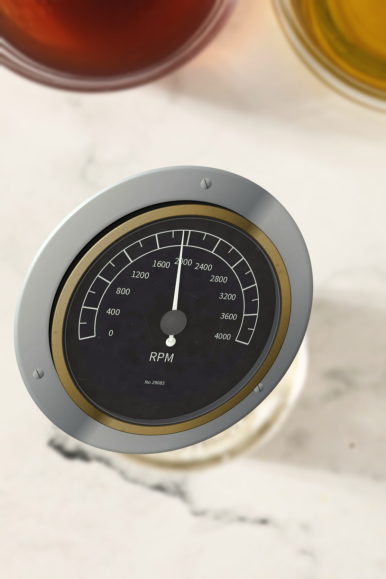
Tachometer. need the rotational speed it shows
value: 1900 rpm
